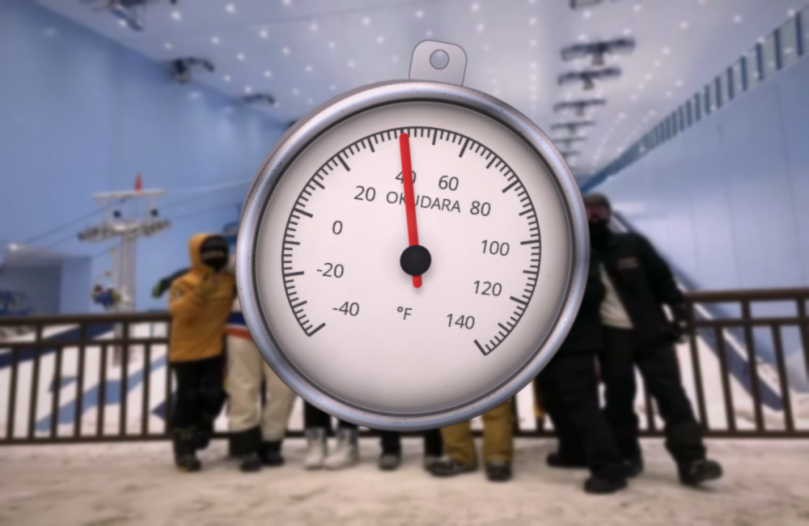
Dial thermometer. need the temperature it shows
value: 40 °F
